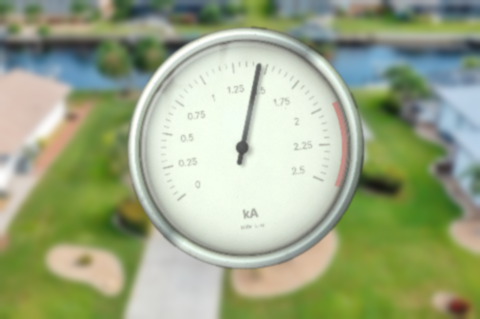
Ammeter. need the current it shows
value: 1.45 kA
